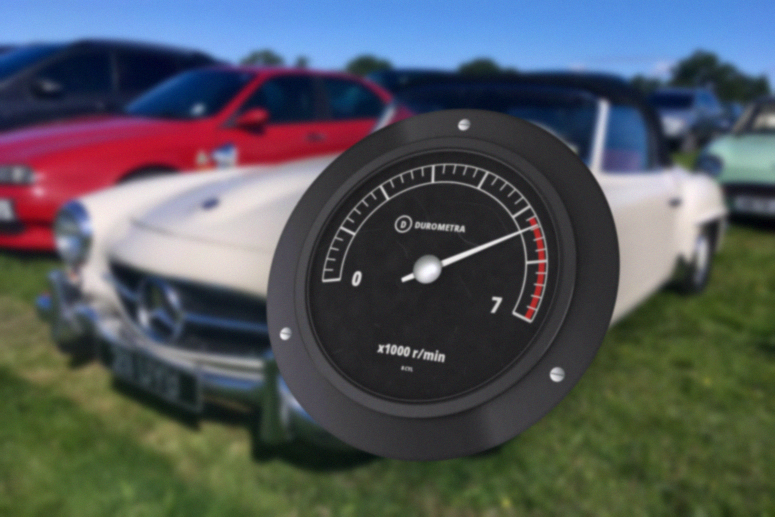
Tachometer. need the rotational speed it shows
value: 5400 rpm
